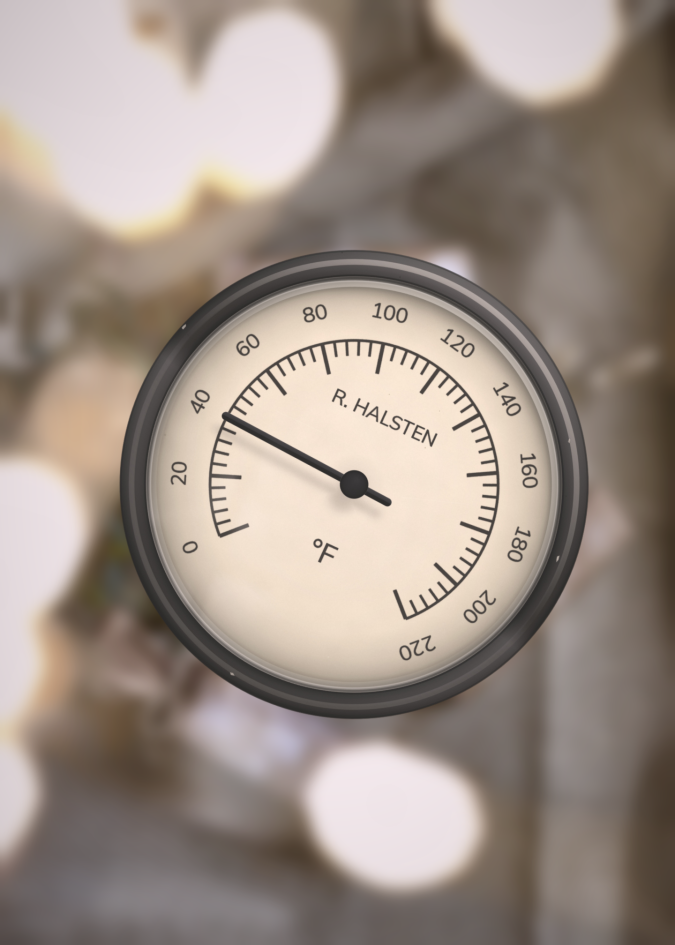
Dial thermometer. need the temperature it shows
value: 40 °F
